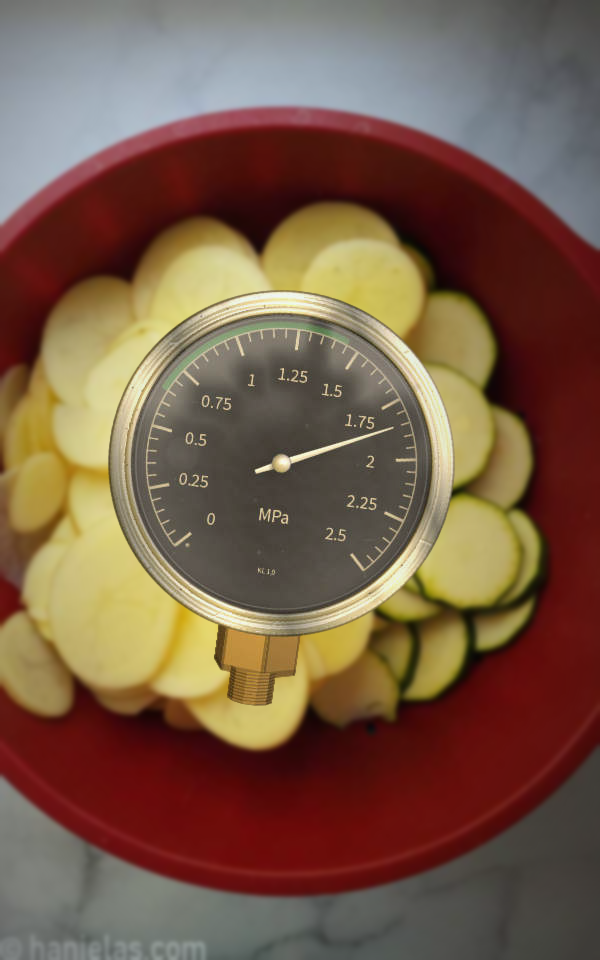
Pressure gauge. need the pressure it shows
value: 1.85 MPa
